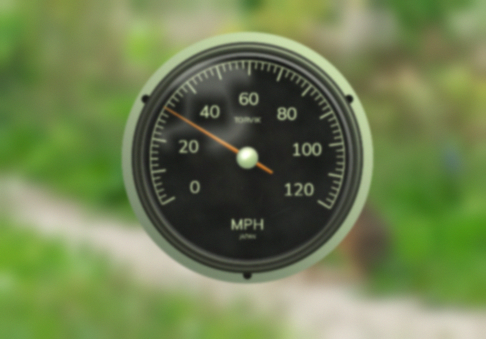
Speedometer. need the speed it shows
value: 30 mph
